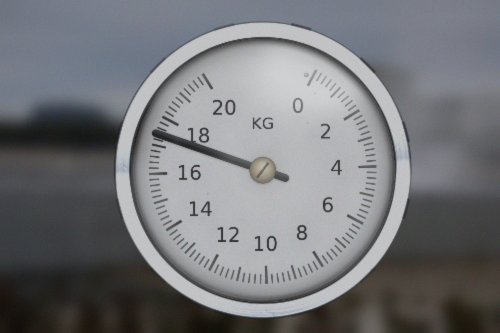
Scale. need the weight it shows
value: 17.4 kg
